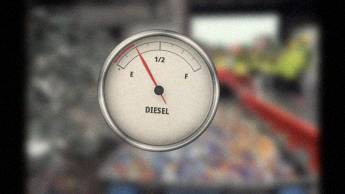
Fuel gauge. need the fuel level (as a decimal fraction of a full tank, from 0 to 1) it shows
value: 0.25
